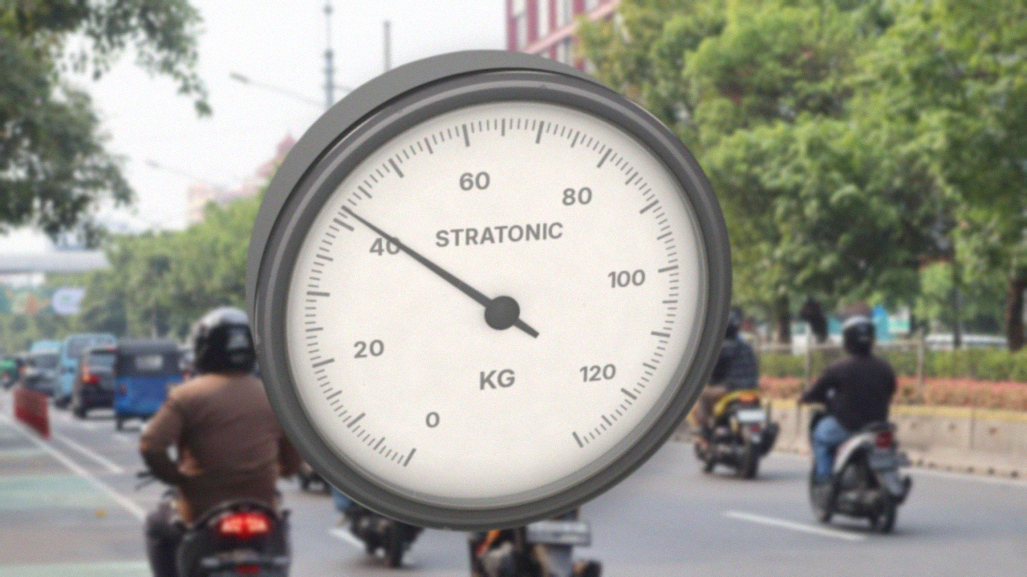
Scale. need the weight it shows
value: 42 kg
